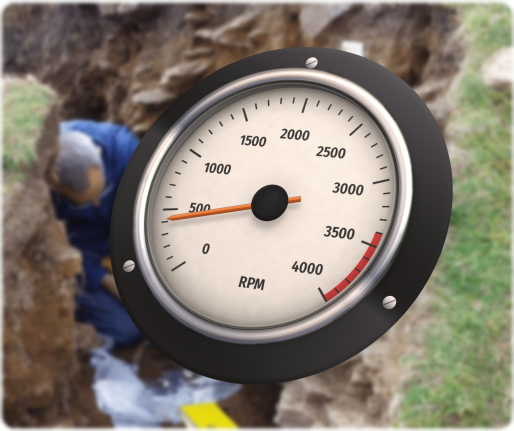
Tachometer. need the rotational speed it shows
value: 400 rpm
